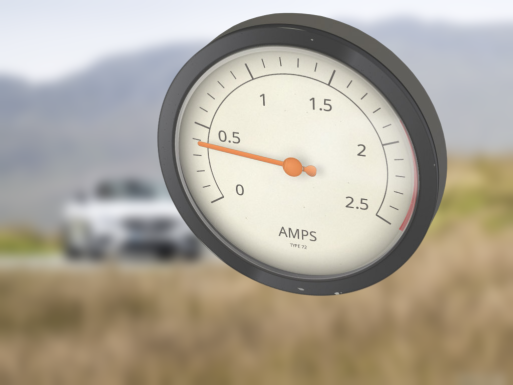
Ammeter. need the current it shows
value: 0.4 A
